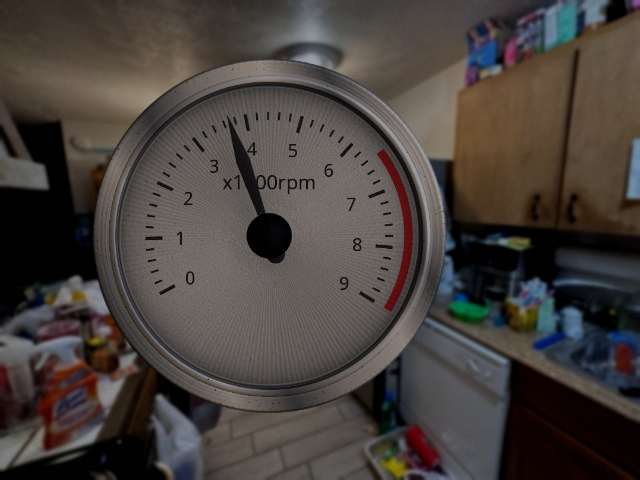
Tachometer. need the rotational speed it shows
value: 3700 rpm
